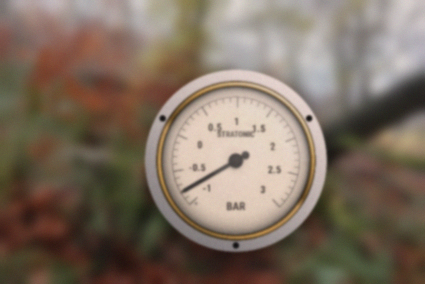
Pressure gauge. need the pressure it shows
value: -0.8 bar
